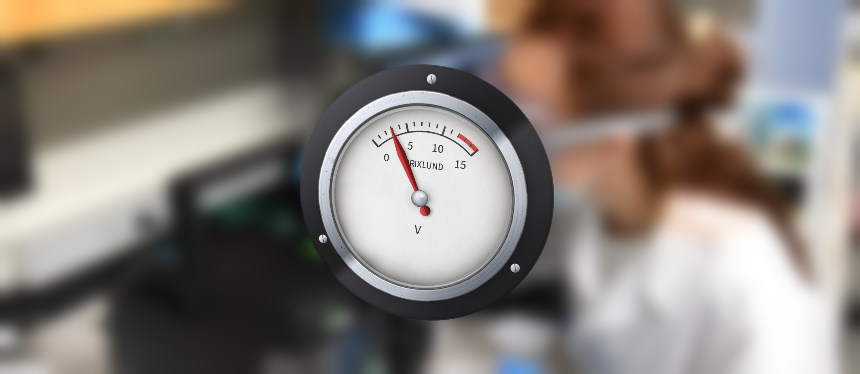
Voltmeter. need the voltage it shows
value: 3 V
